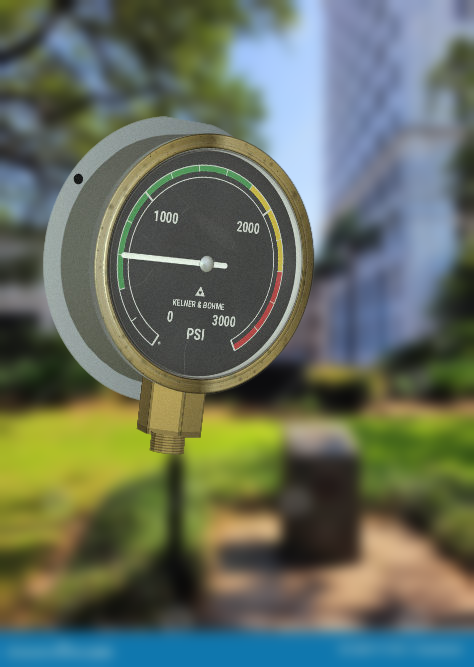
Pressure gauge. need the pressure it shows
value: 600 psi
